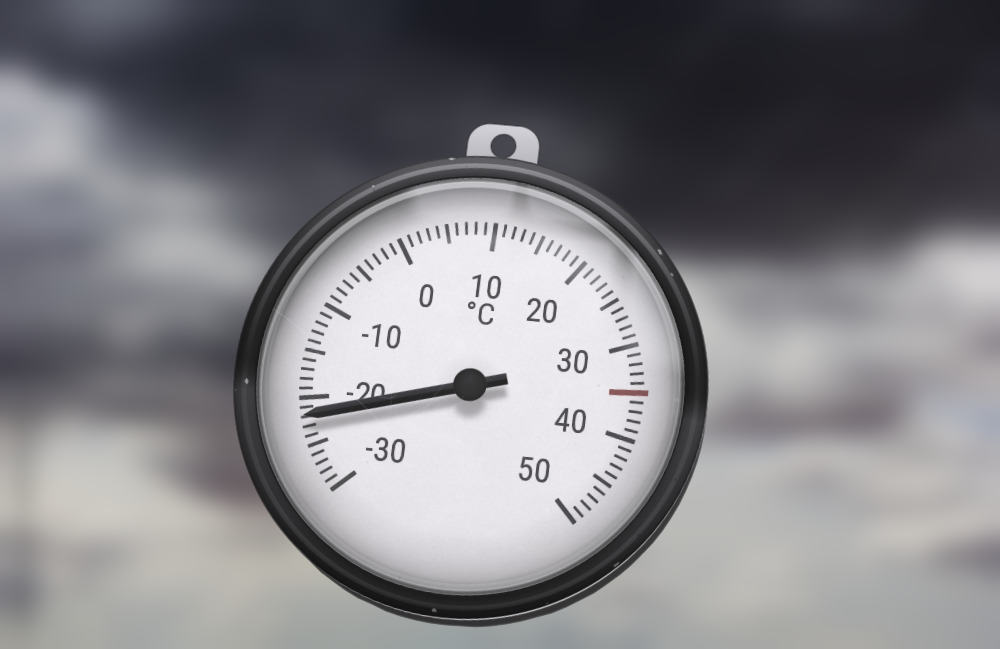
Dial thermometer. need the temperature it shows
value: -22 °C
